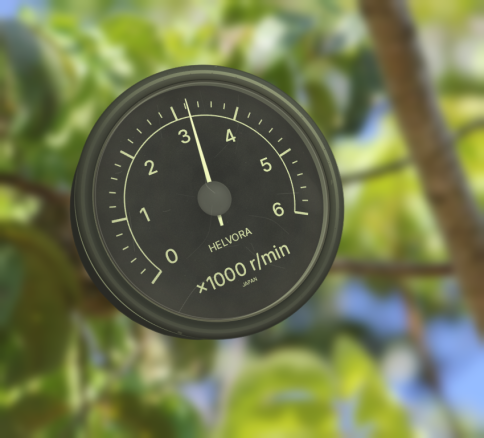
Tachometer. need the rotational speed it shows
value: 3200 rpm
